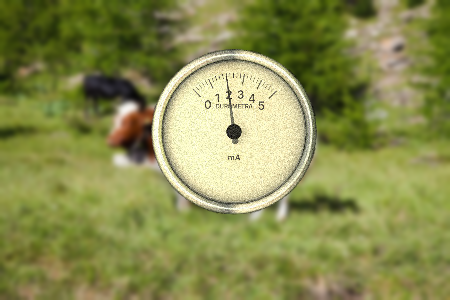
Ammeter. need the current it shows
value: 2 mA
